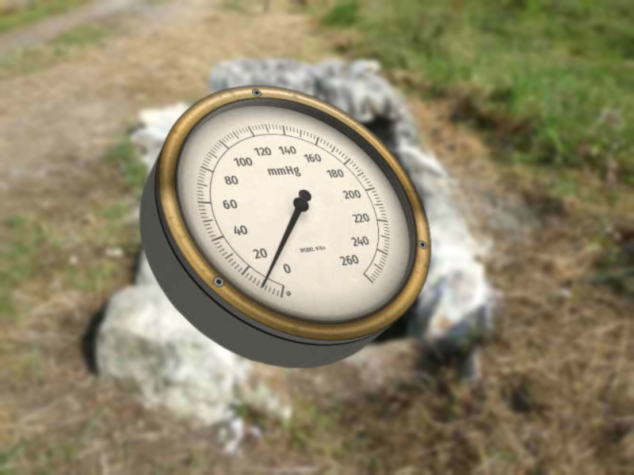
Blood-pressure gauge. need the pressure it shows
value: 10 mmHg
